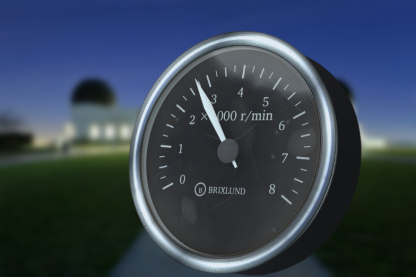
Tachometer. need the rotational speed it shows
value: 2750 rpm
